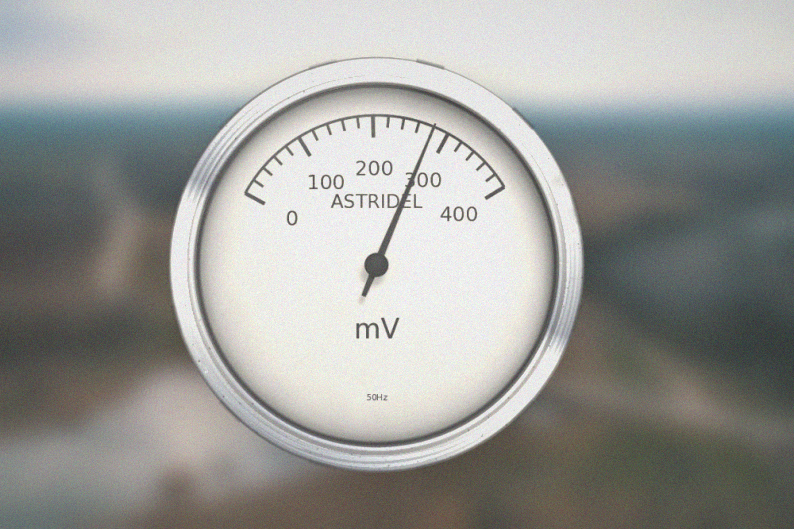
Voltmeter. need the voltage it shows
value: 280 mV
